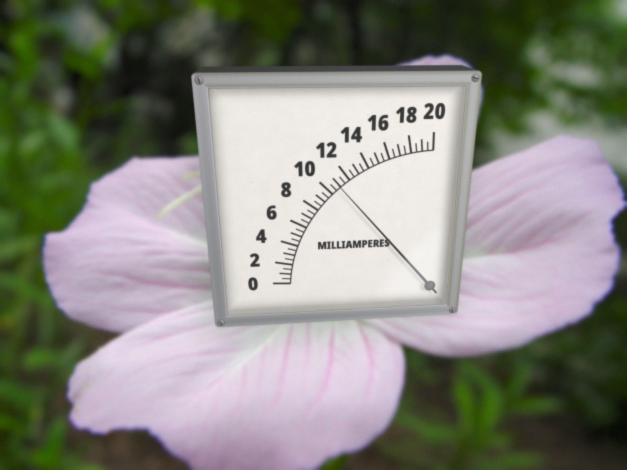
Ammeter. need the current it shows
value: 11 mA
